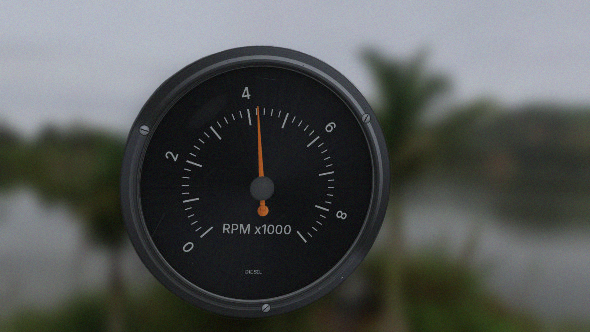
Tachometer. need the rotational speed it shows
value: 4200 rpm
